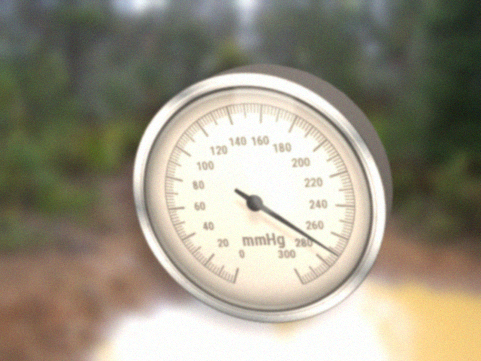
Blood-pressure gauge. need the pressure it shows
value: 270 mmHg
